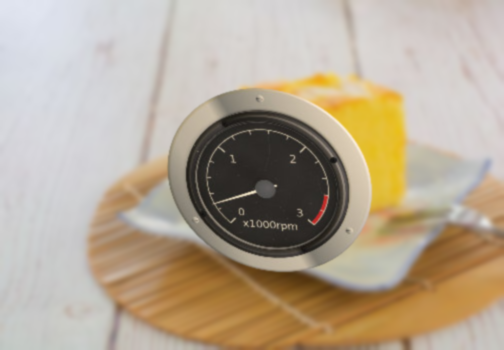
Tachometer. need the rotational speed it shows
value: 300 rpm
